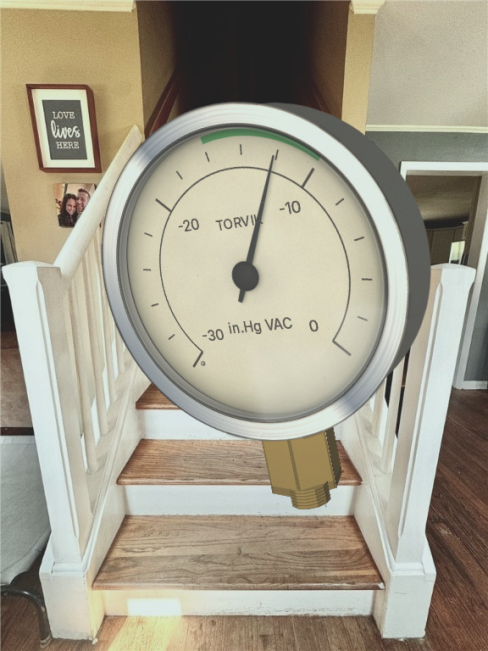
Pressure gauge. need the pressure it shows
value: -12 inHg
